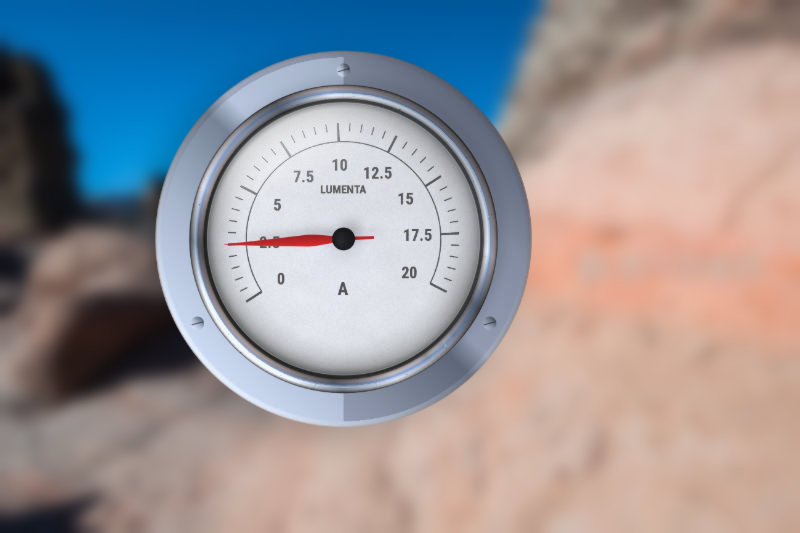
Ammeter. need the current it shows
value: 2.5 A
